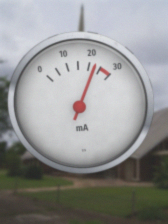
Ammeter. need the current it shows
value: 22.5 mA
